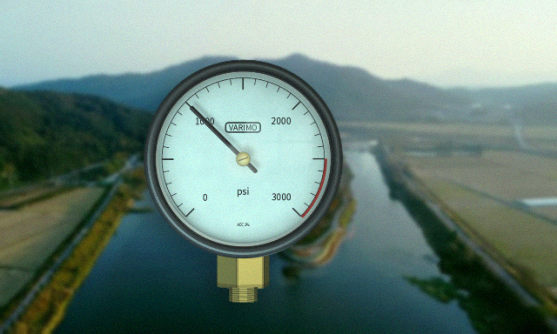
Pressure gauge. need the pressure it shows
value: 1000 psi
